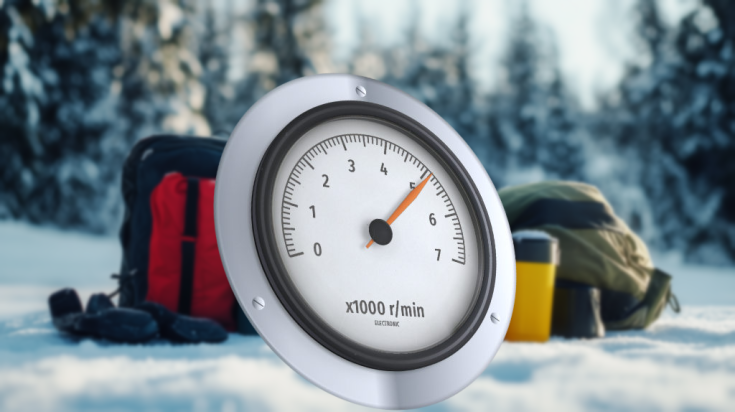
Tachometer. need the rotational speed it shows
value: 5100 rpm
